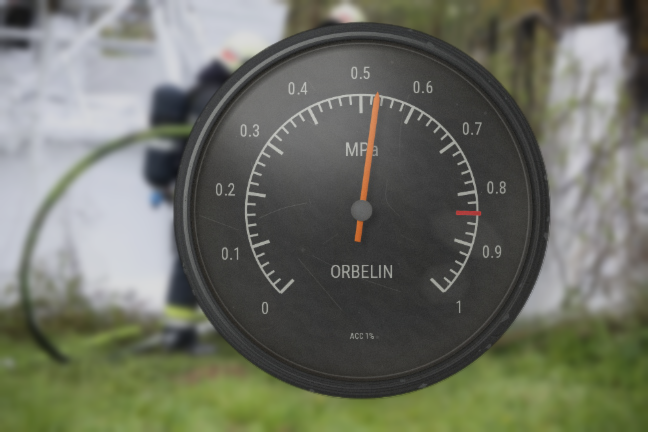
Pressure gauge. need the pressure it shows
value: 0.53 MPa
